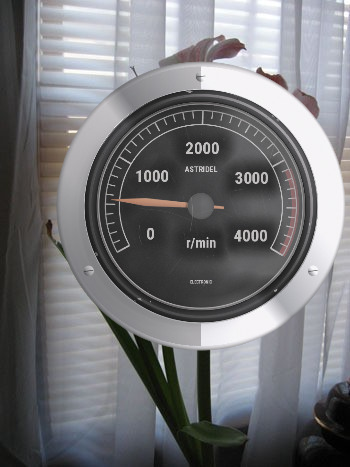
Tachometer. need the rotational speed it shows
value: 550 rpm
